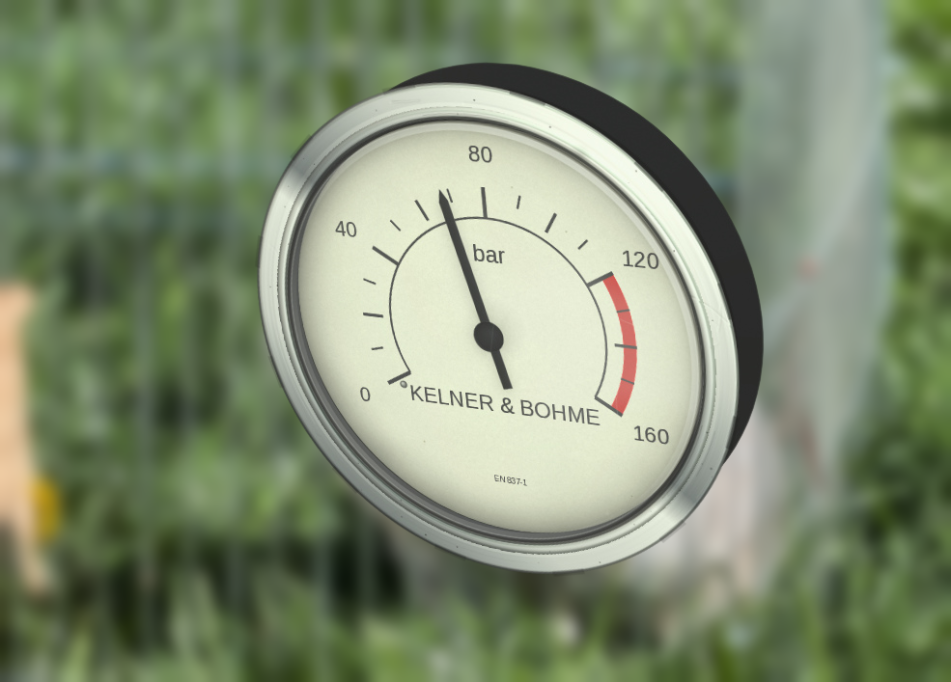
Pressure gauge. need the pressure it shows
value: 70 bar
